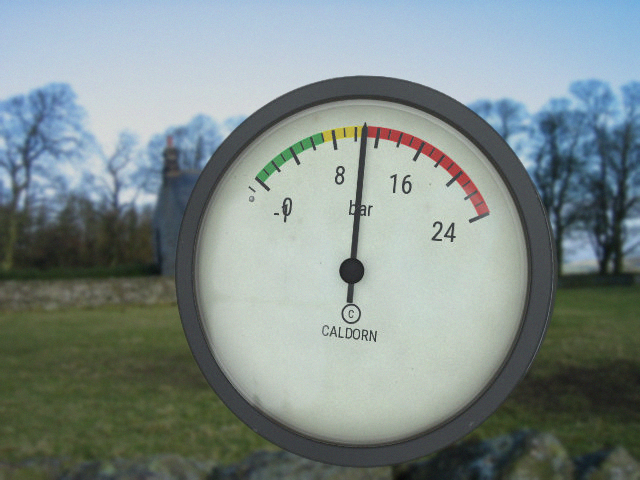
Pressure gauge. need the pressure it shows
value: 11 bar
